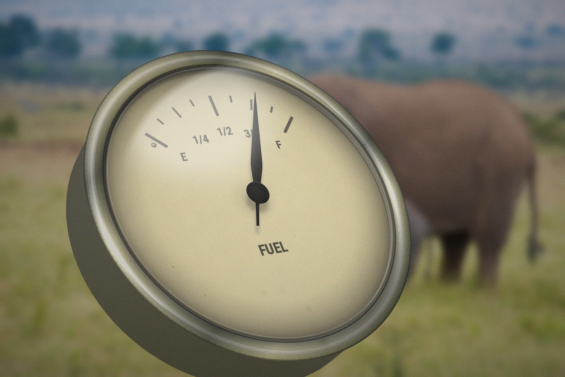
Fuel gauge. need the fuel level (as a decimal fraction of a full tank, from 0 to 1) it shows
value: 0.75
